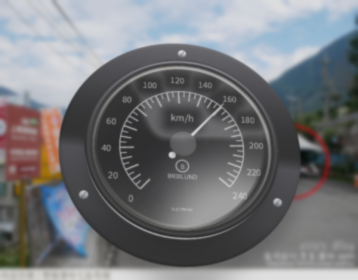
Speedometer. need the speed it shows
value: 160 km/h
